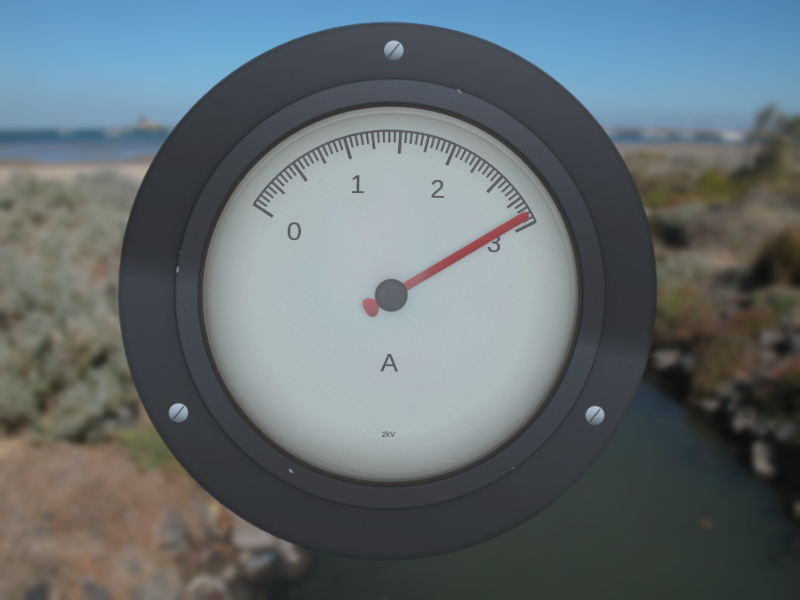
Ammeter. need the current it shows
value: 2.9 A
